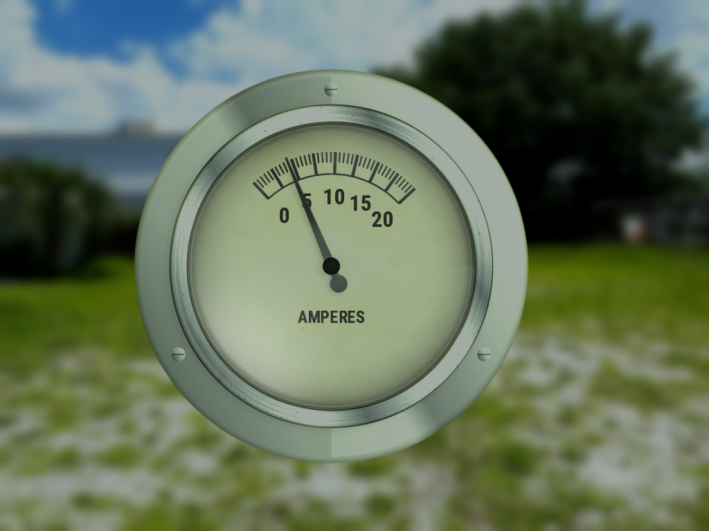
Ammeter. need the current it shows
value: 4.5 A
